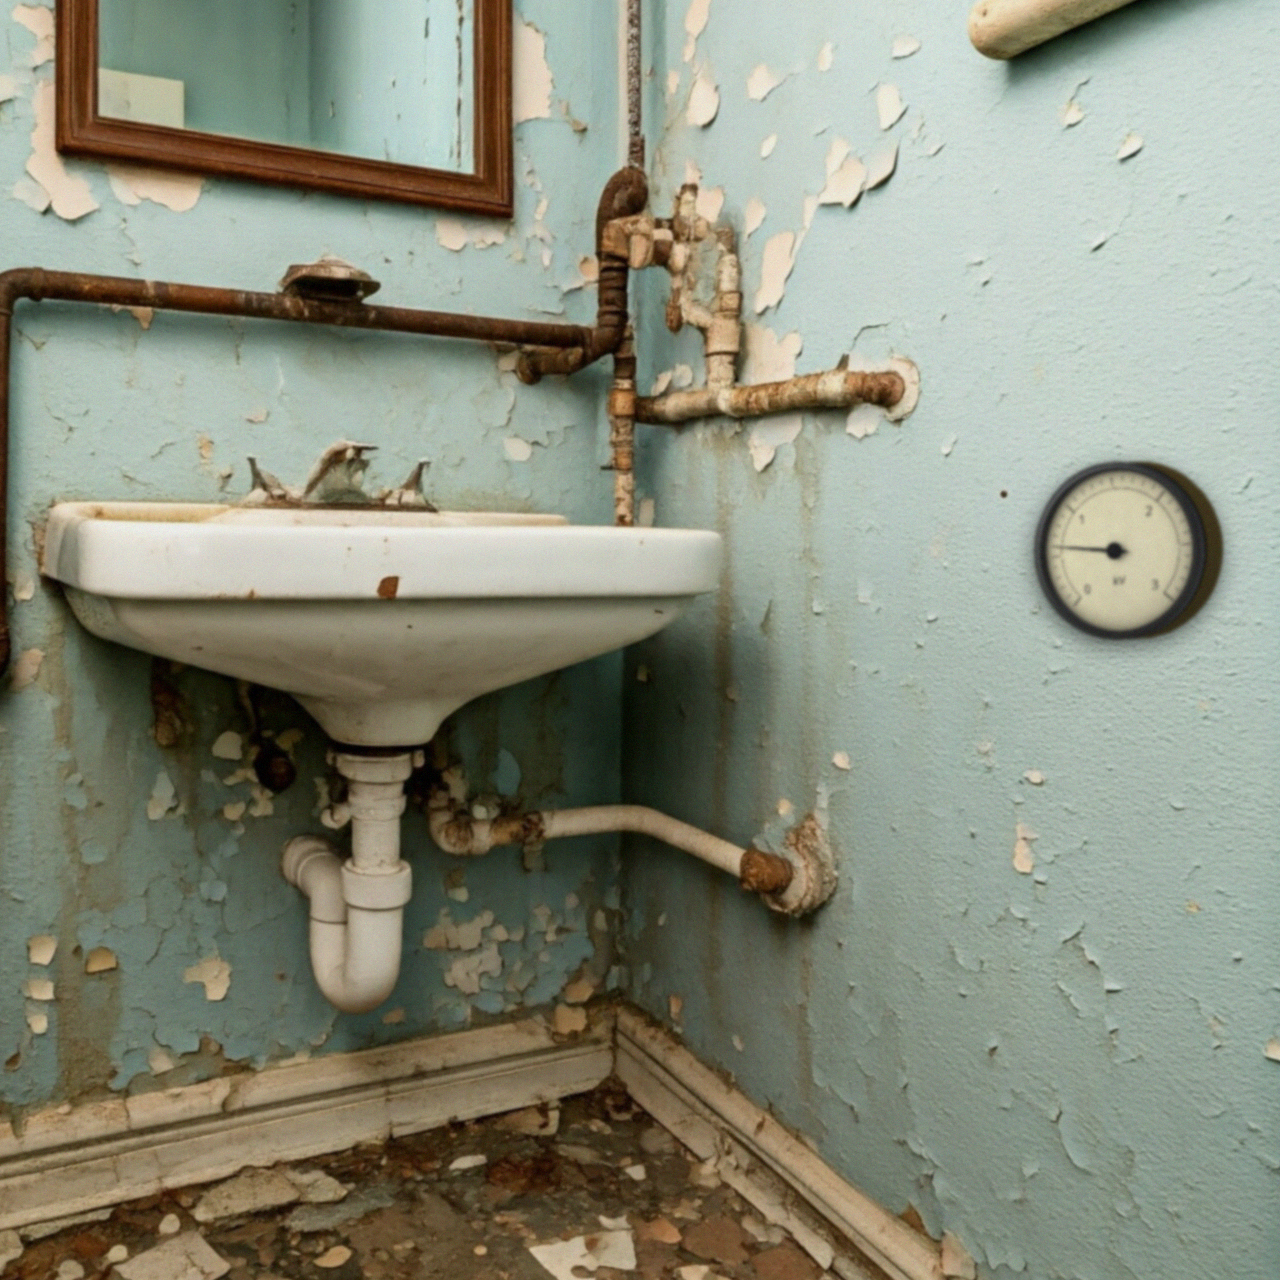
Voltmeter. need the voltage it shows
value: 0.6 kV
